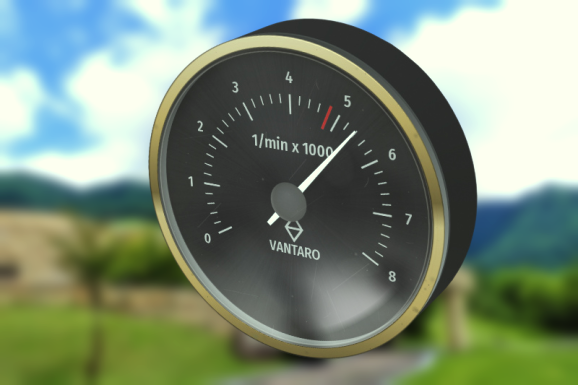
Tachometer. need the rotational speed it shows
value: 5400 rpm
